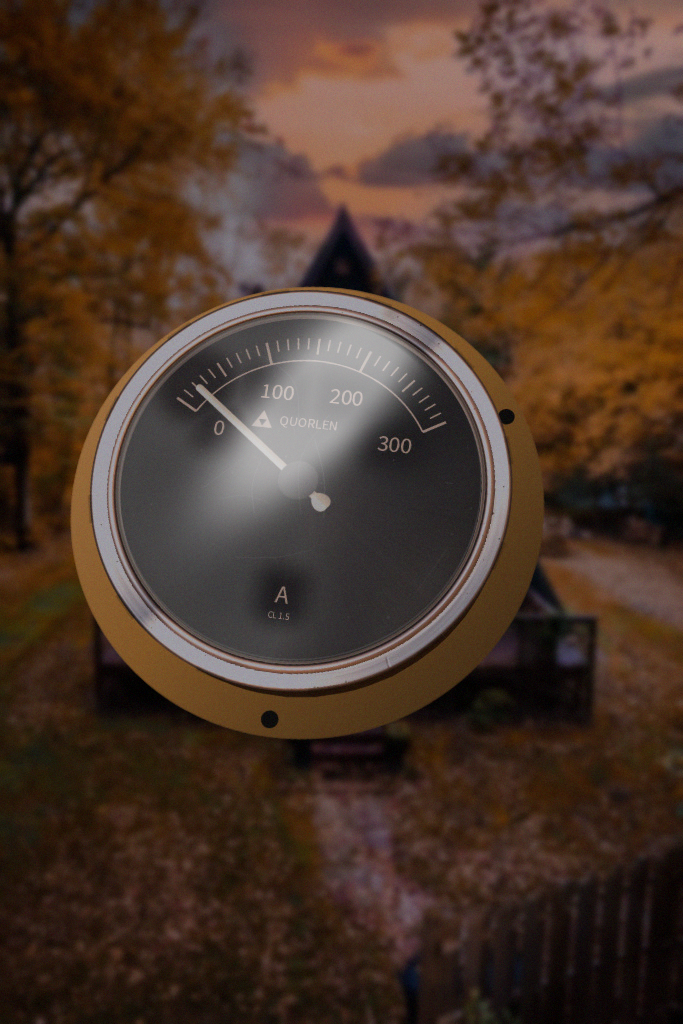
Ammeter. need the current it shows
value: 20 A
